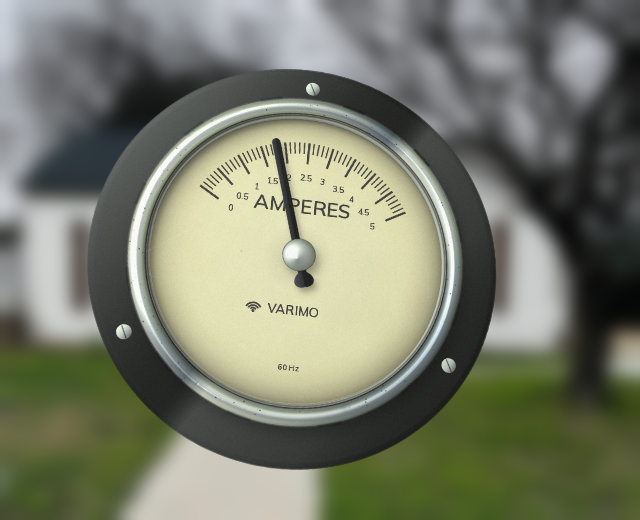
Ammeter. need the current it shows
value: 1.8 A
